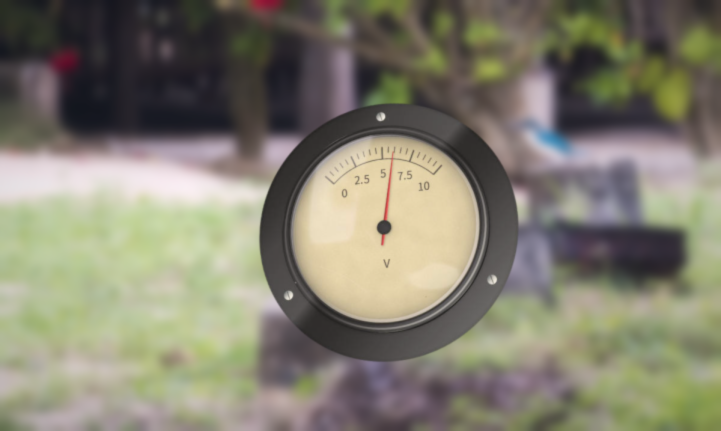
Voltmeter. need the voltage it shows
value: 6 V
